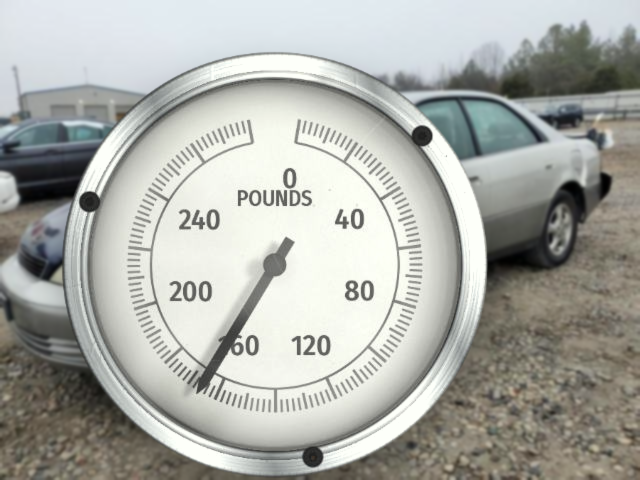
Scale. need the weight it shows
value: 166 lb
